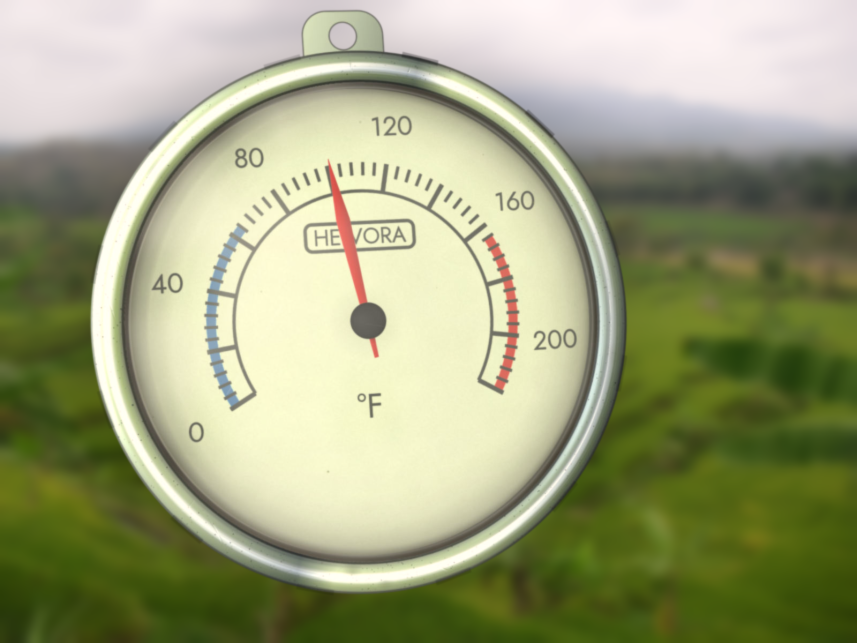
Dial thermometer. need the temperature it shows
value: 100 °F
